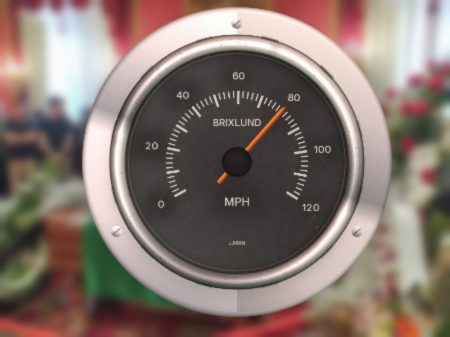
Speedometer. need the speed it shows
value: 80 mph
